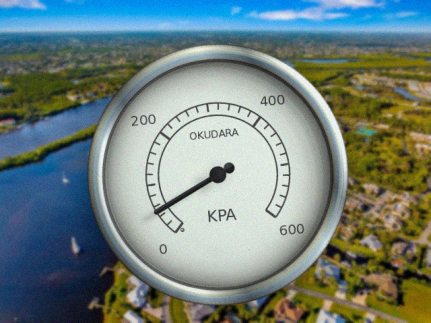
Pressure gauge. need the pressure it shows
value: 50 kPa
